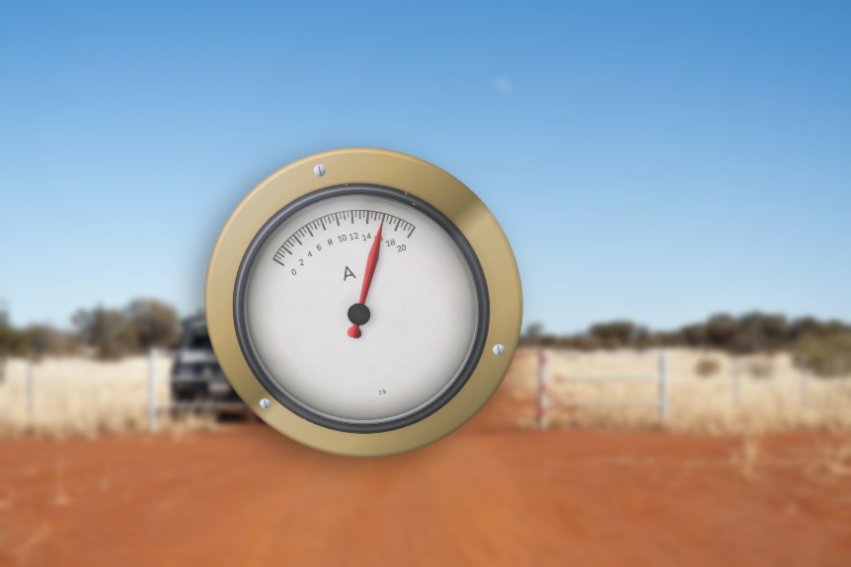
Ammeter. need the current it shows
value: 16 A
